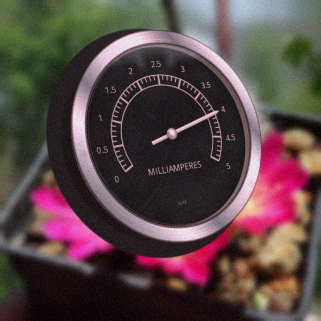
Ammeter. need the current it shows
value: 4 mA
